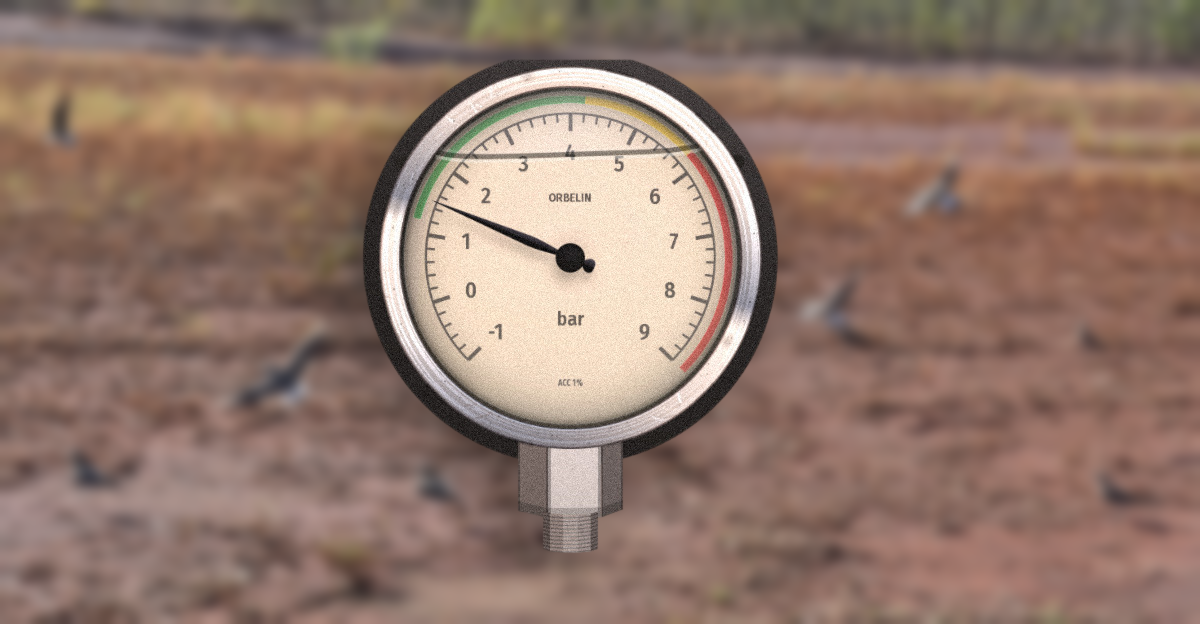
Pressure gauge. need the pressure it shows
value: 1.5 bar
